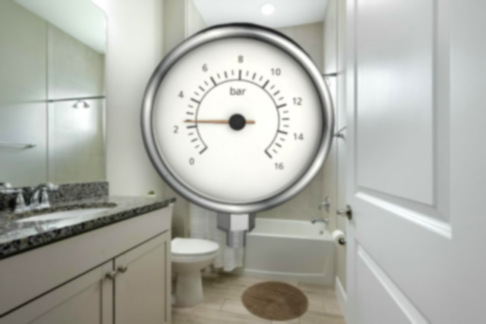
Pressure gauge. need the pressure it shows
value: 2.5 bar
